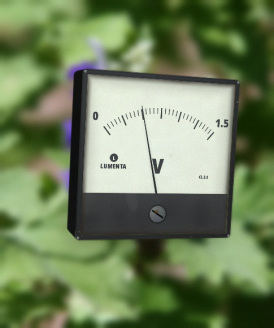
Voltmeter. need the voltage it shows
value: 0.5 V
